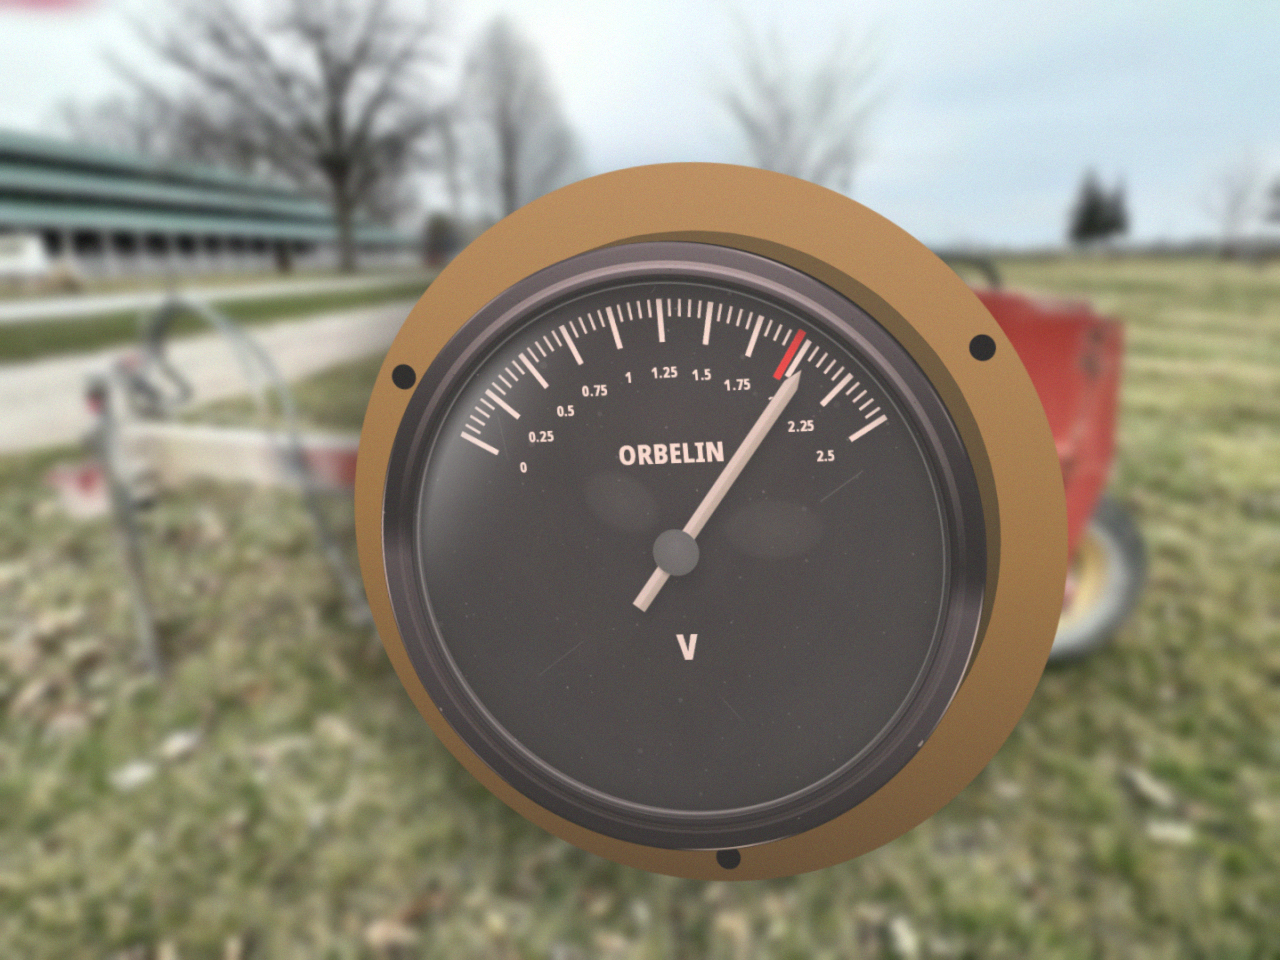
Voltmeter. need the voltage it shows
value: 2.05 V
